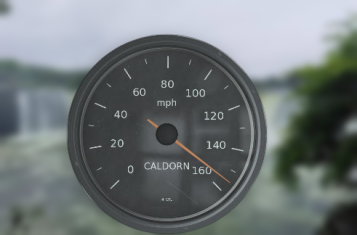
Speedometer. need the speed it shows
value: 155 mph
